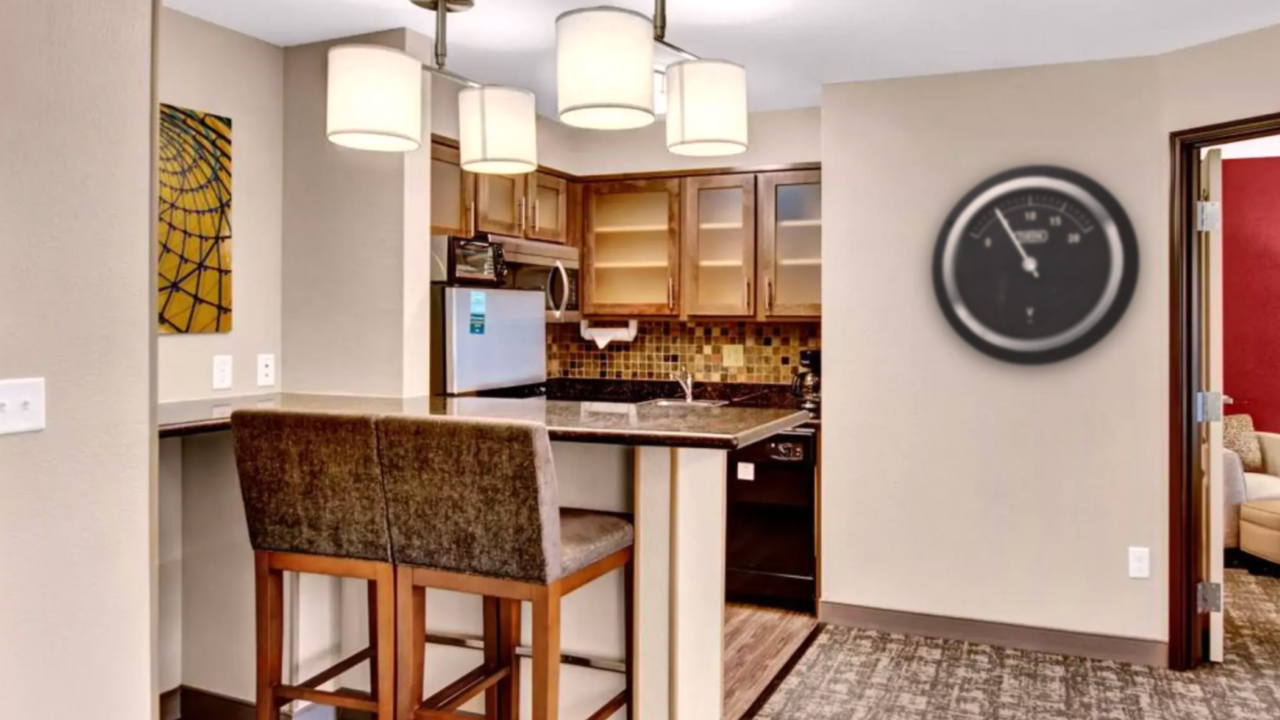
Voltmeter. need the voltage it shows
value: 5 V
